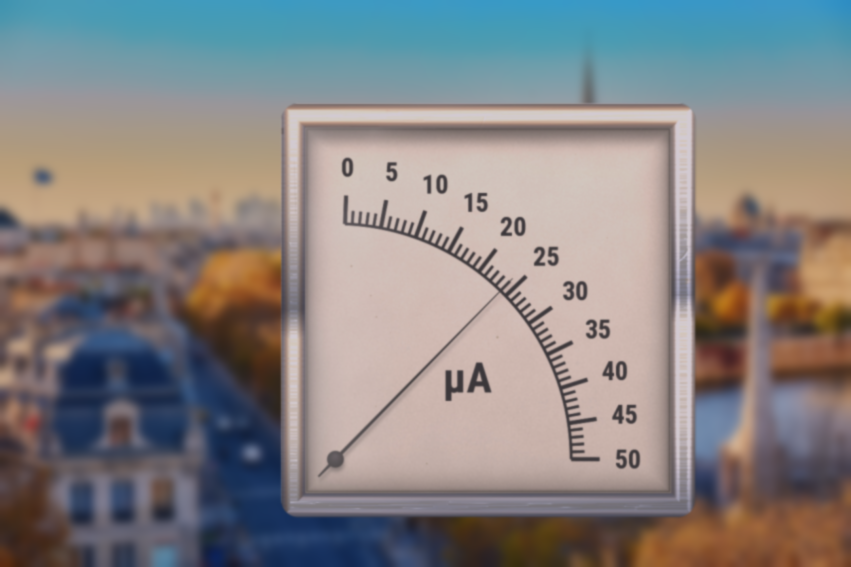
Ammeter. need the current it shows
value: 24 µA
